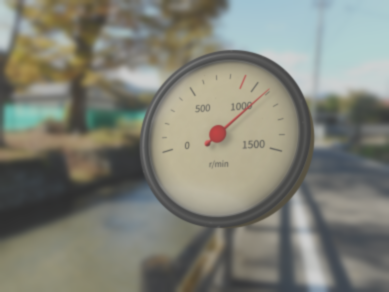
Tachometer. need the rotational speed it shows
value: 1100 rpm
